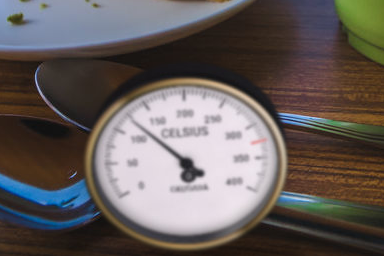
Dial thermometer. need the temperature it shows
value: 125 °C
